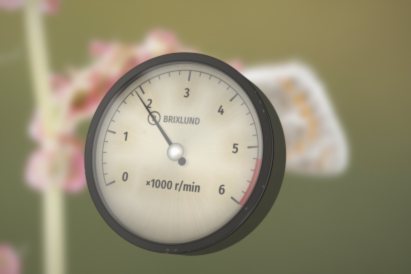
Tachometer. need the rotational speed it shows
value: 1900 rpm
